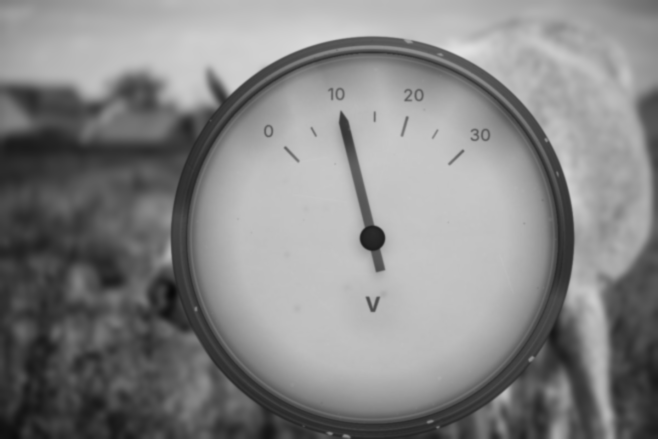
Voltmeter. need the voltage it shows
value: 10 V
